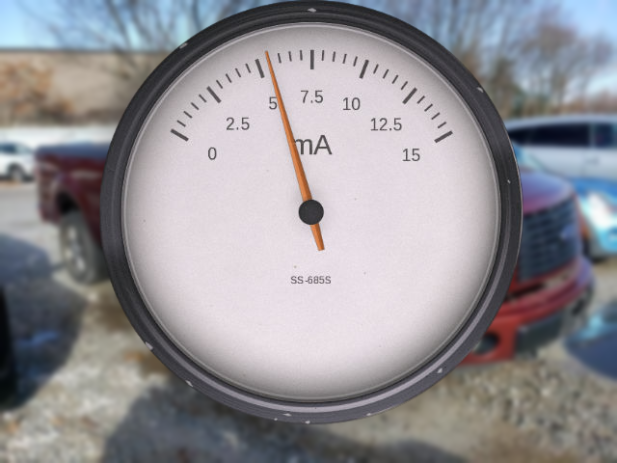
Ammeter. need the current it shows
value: 5.5 mA
